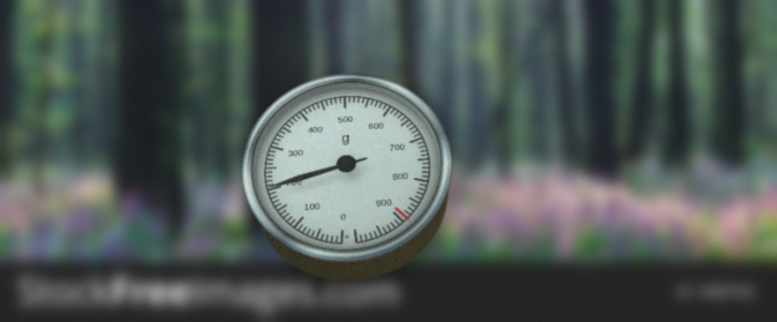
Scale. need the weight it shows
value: 200 g
